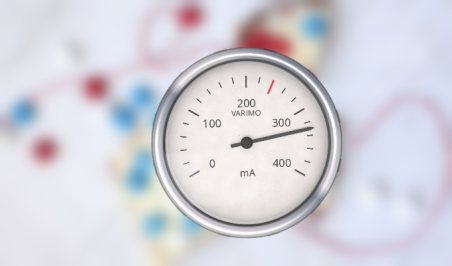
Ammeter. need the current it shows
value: 330 mA
